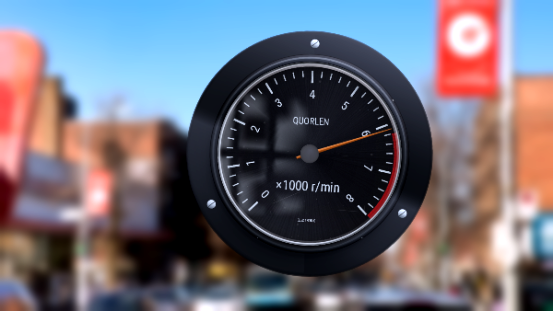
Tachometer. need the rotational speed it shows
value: 6100 rpm
